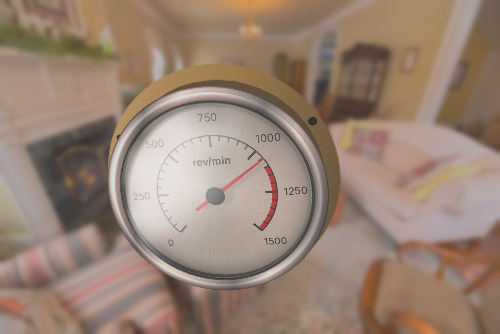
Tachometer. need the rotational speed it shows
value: 1050 rpm
